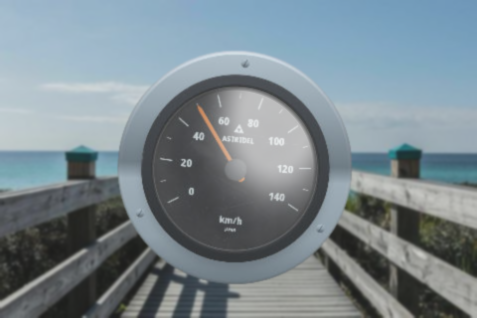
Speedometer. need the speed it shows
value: 50 km/h
